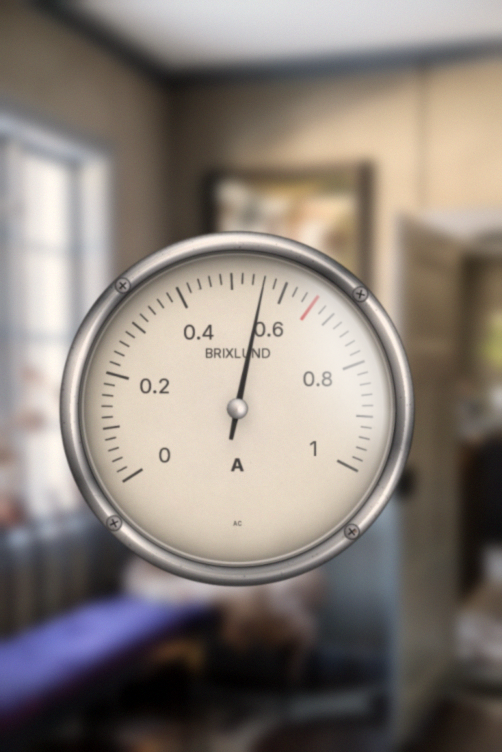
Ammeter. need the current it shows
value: 0.56 A
